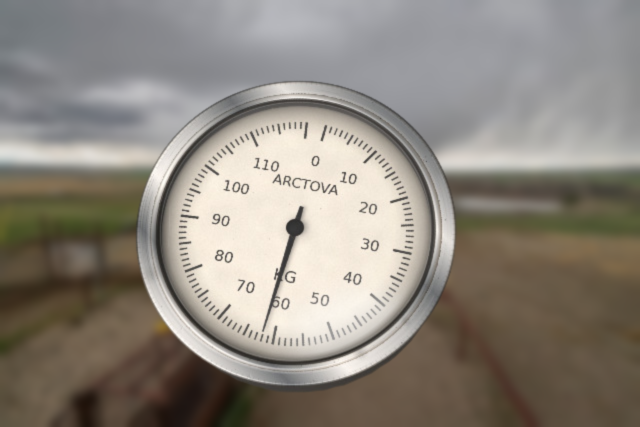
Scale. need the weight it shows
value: 62 kg
